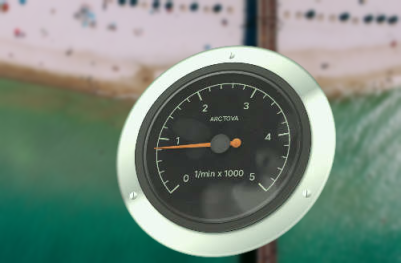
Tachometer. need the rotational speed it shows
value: 800 rpm
